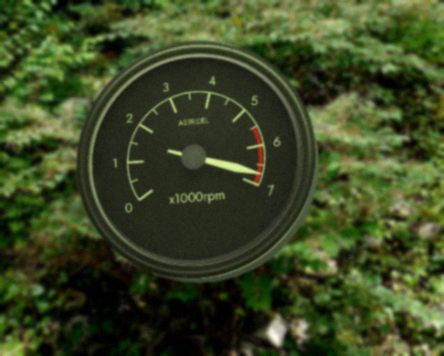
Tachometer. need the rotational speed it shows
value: 6750 rpm
